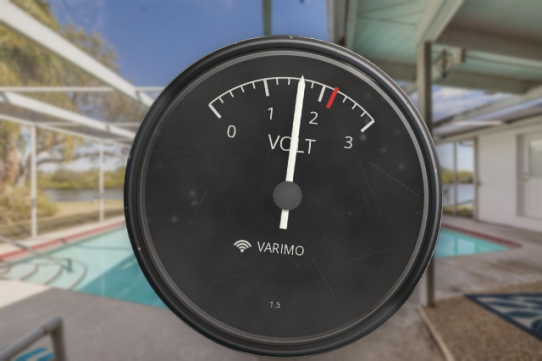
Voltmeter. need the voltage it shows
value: 1.6 V
